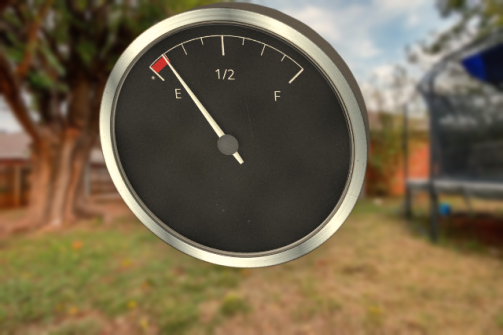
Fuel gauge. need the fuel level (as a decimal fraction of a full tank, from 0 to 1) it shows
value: 0.125
